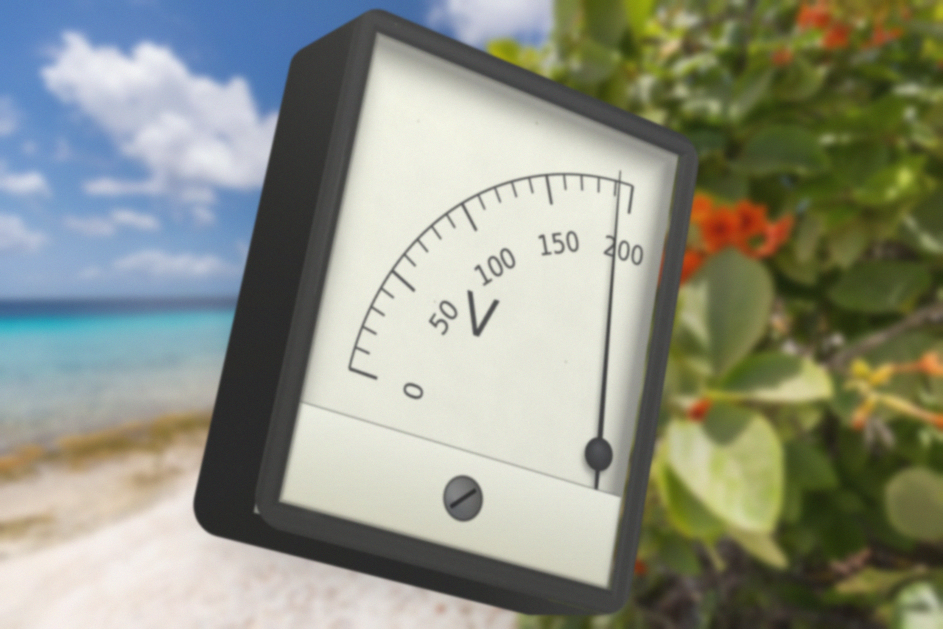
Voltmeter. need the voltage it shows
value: 190 V
